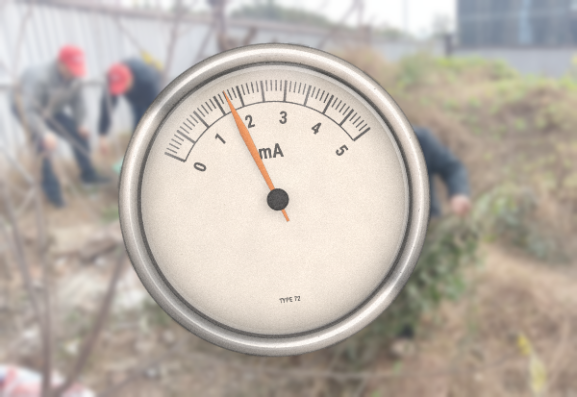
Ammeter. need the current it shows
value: 1.7 mA
